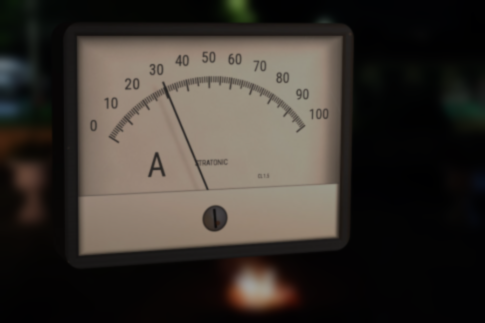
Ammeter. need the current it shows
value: 30 A
